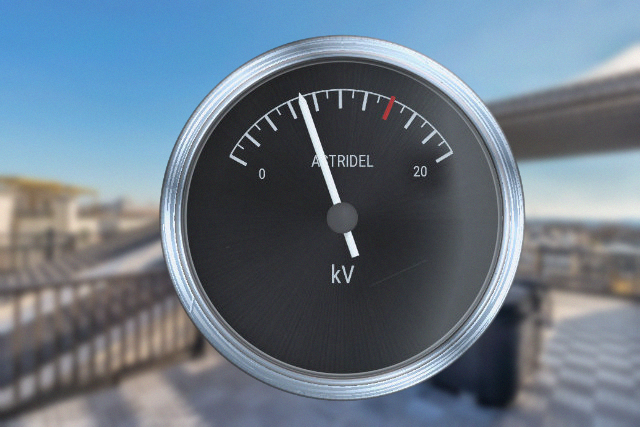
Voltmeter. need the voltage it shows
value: 7 kV
